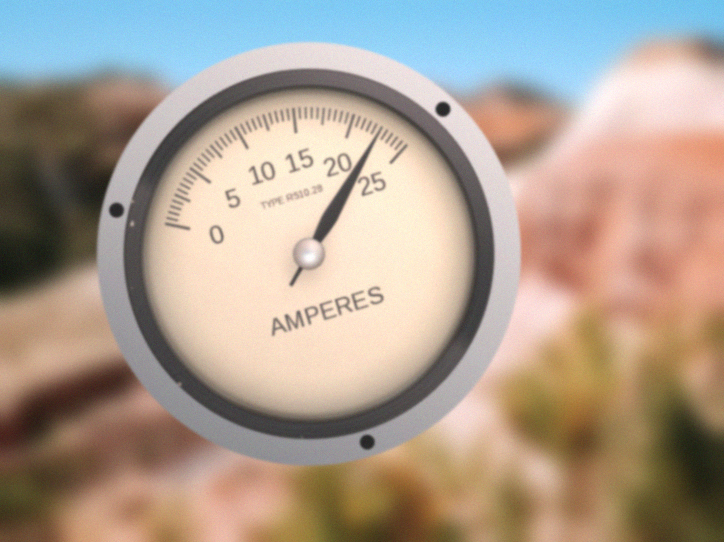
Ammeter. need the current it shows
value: 22.5 A
